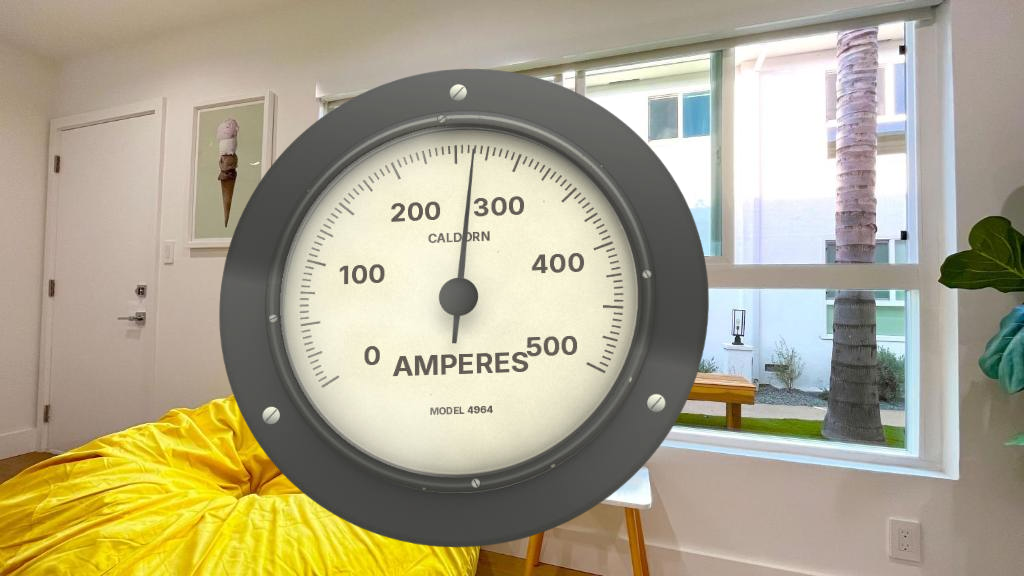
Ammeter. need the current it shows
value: 265 A
